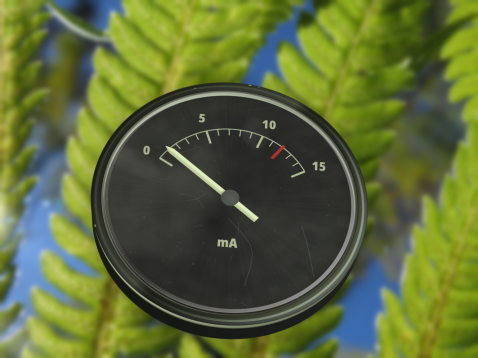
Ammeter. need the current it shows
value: 1 mA
